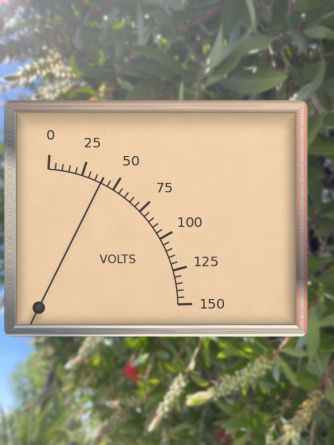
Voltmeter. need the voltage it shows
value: 40 V
